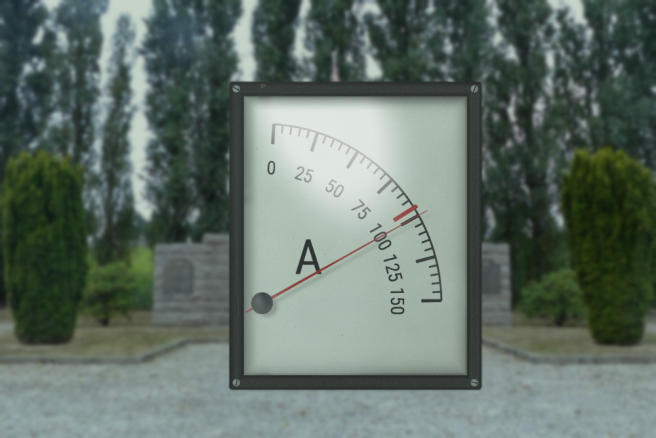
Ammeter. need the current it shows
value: 100 A
